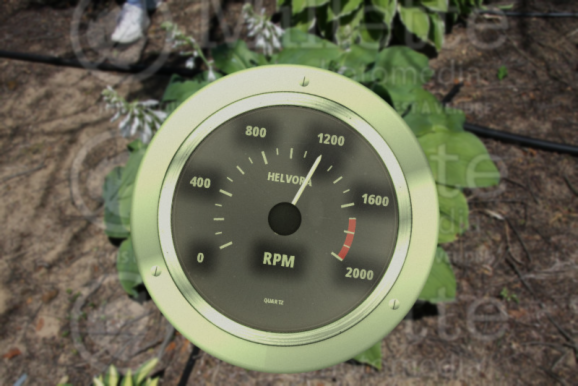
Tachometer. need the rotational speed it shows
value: 1200 rpm
